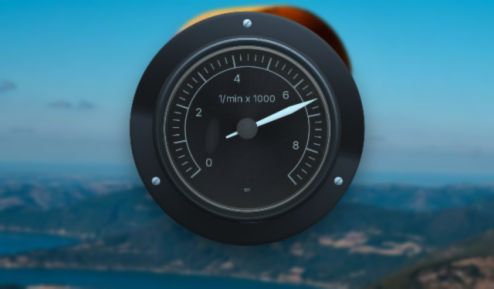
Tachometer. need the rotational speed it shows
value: 6600 rpm
